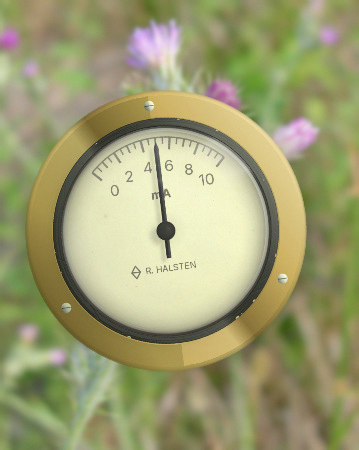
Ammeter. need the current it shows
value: 5 mA
